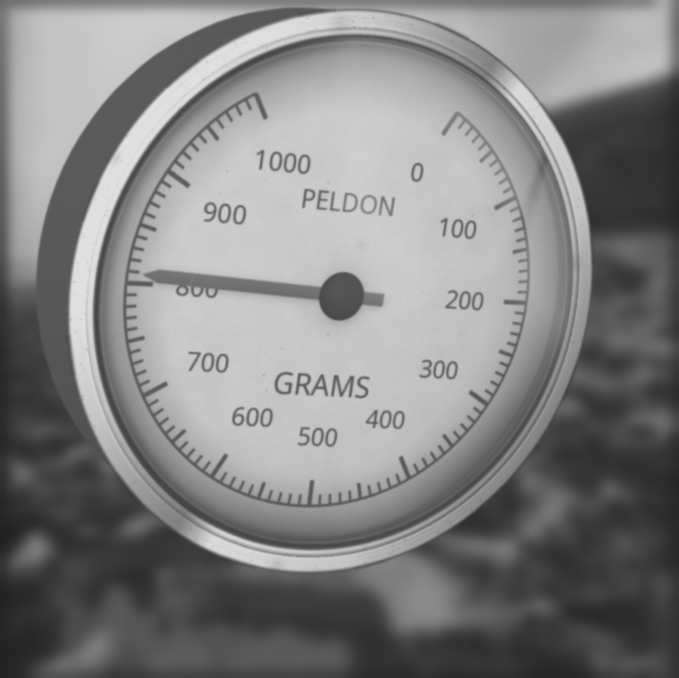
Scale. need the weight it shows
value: 810 g
